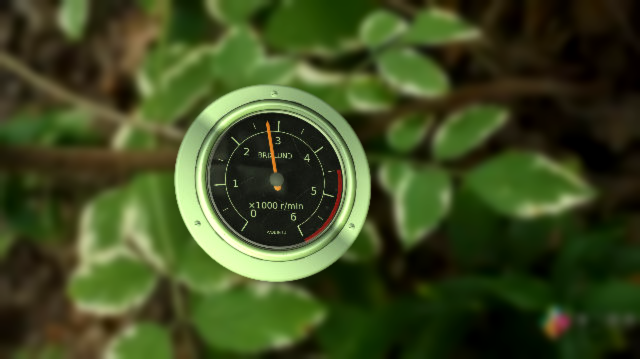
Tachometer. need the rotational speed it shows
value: 2750 rpm
